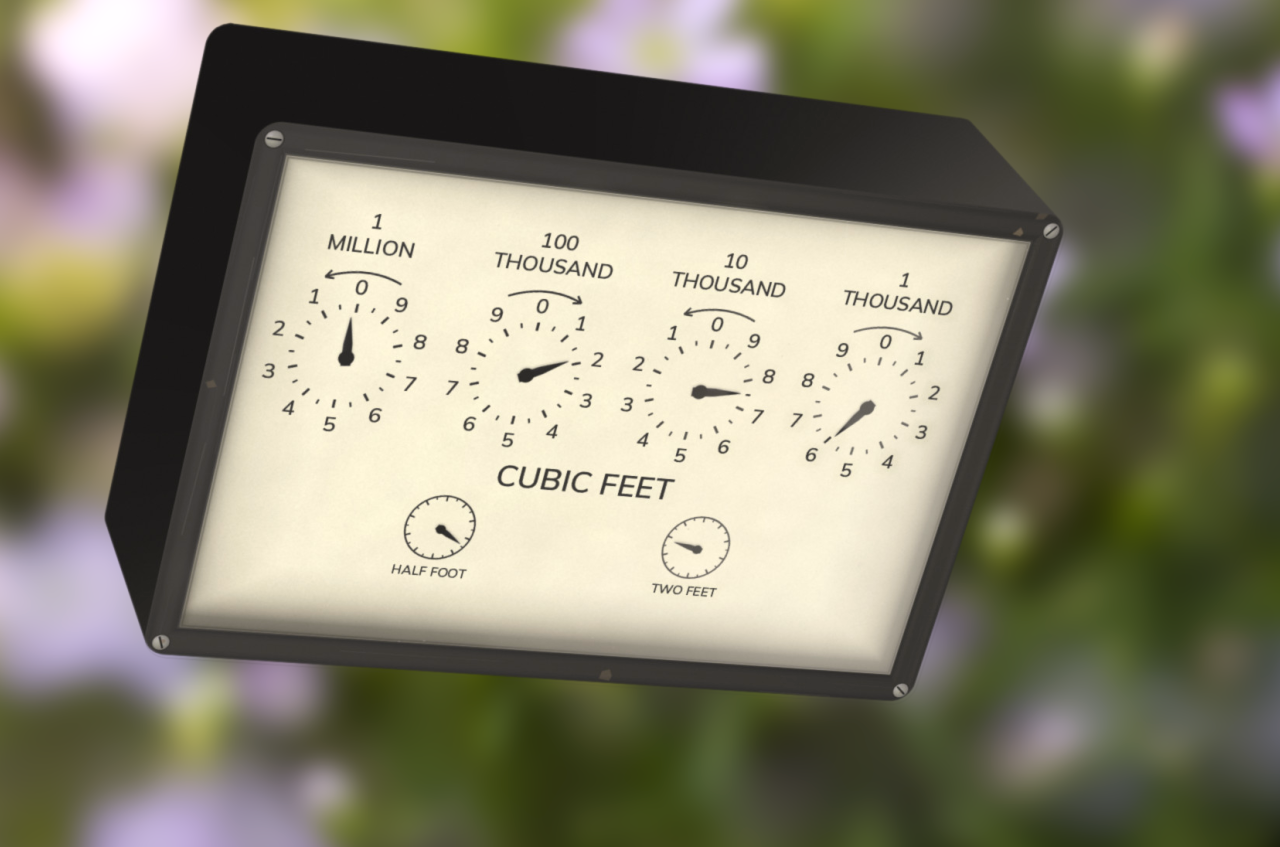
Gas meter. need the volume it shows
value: 17600 ft³
